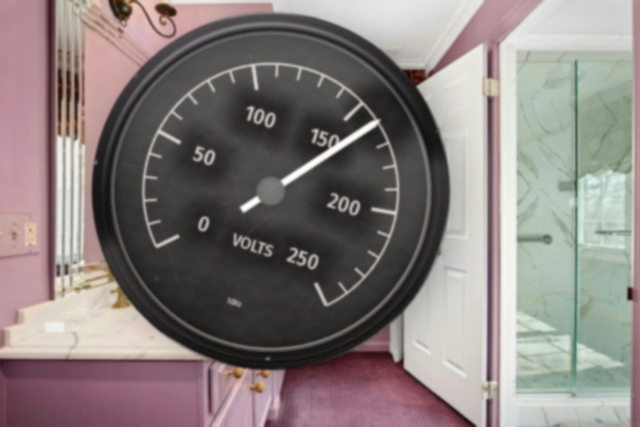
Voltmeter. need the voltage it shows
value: 160 V
